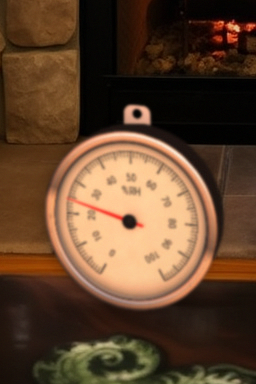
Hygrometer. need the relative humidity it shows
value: 25 %
